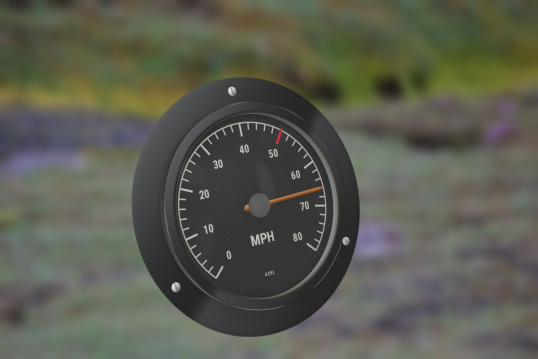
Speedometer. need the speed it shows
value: 66 mph
